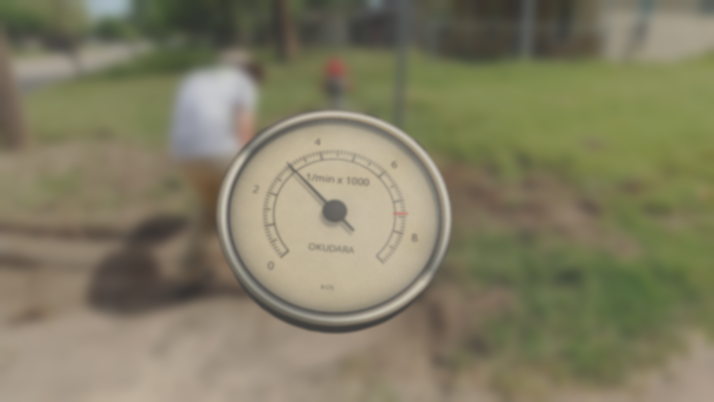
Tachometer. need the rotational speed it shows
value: 3000 rpm
